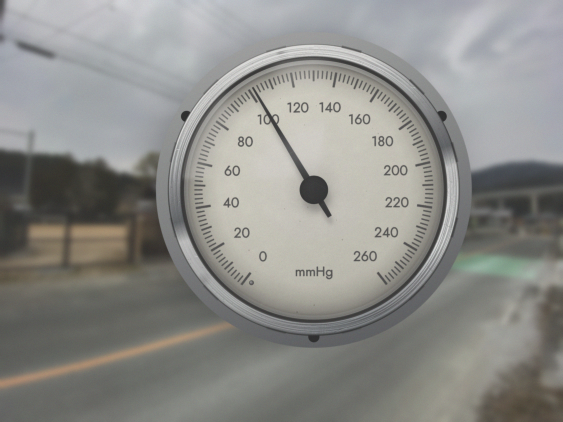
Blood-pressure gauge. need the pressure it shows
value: 102 mmHg
